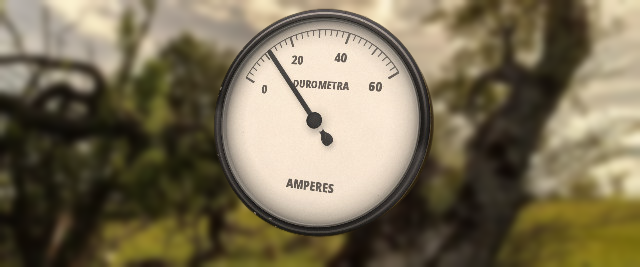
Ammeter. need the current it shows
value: 12 A
